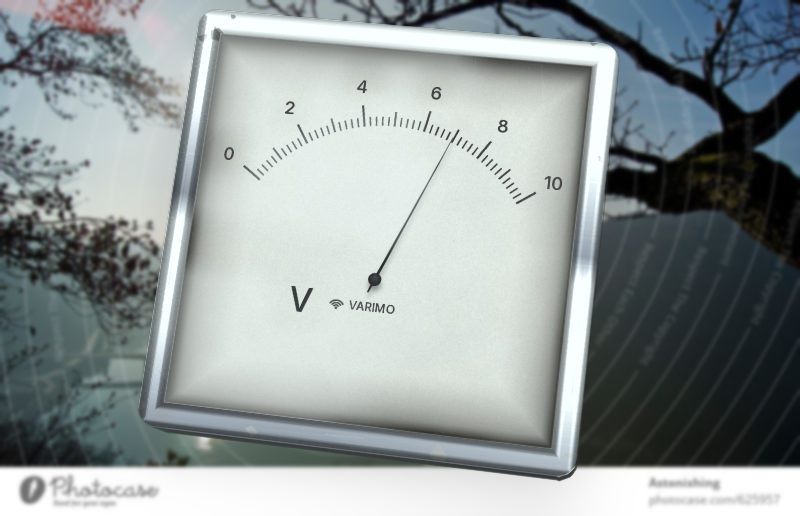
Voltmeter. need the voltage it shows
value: 7 V
